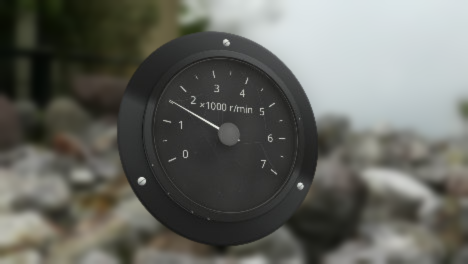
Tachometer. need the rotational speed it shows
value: 1500 rpm
